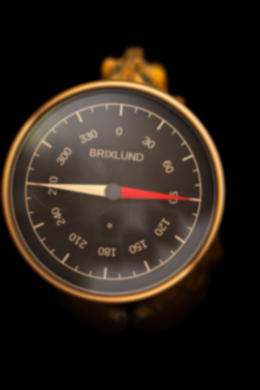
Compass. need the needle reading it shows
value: 90 °
